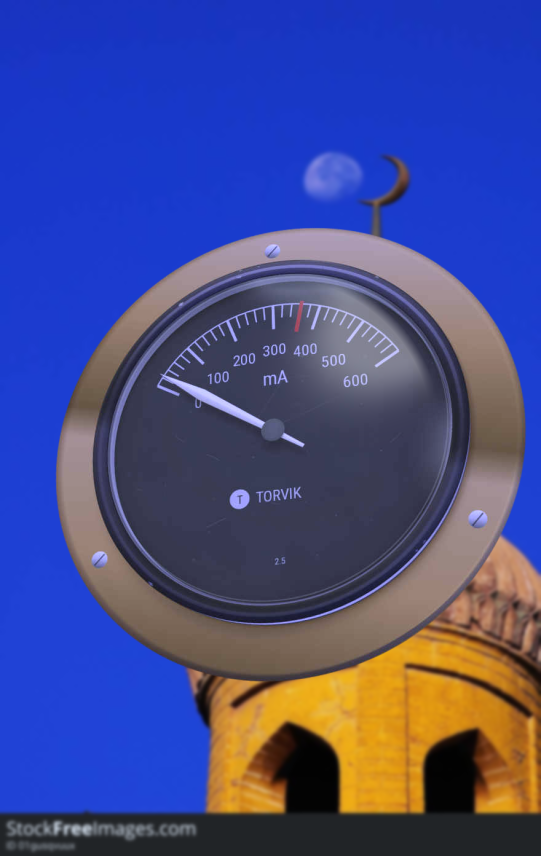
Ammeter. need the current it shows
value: 20 mA
